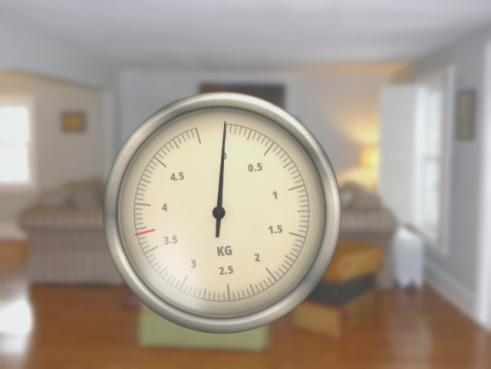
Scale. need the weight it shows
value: 0 kg
